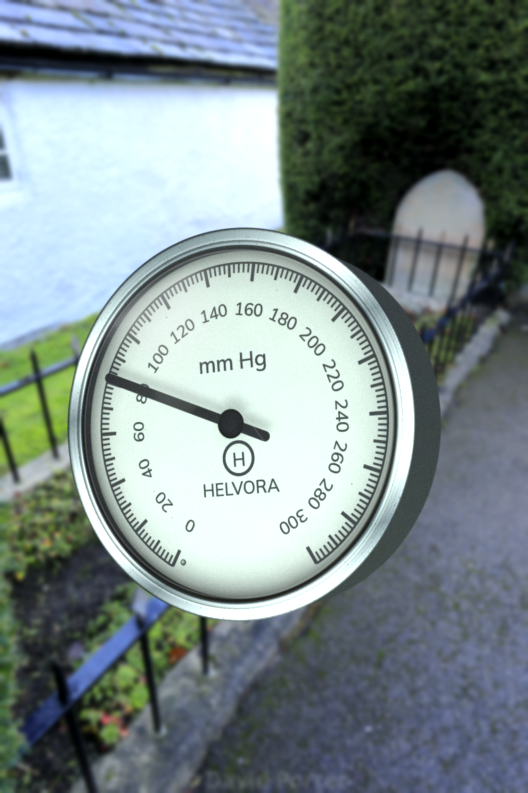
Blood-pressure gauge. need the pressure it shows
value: 82 mmHg
